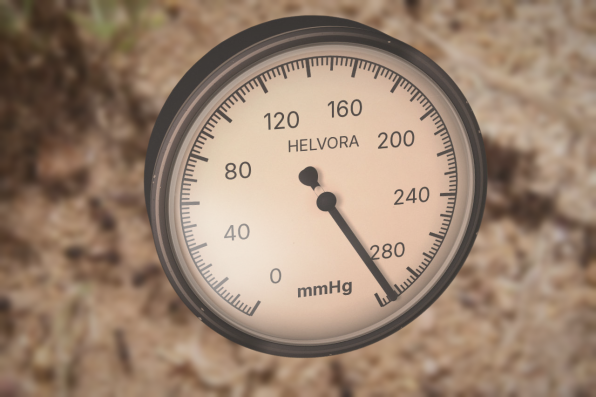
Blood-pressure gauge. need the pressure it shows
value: 294 mmHg
